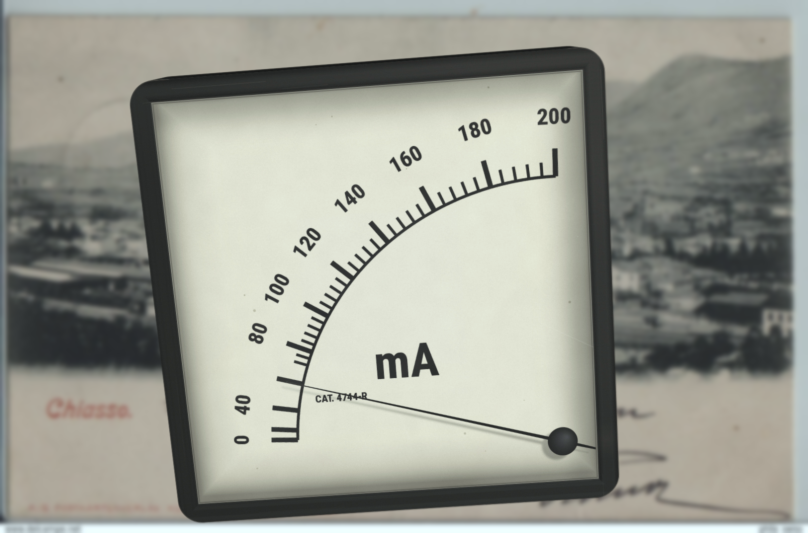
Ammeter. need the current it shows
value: 60 mA
